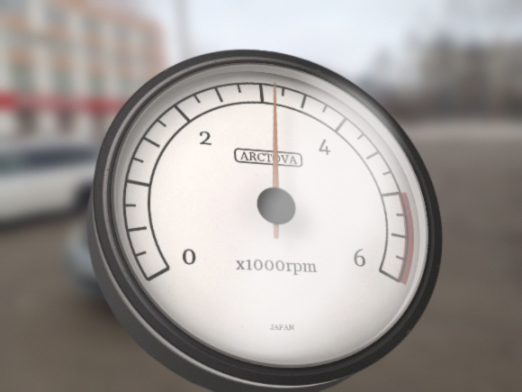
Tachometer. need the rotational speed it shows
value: 3125 rpm
